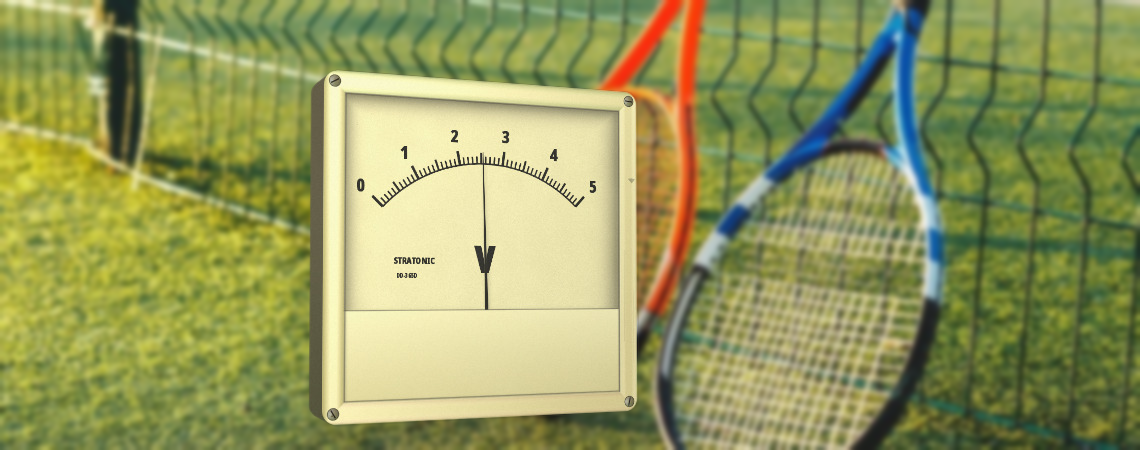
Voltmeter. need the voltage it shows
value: 2.5 V
